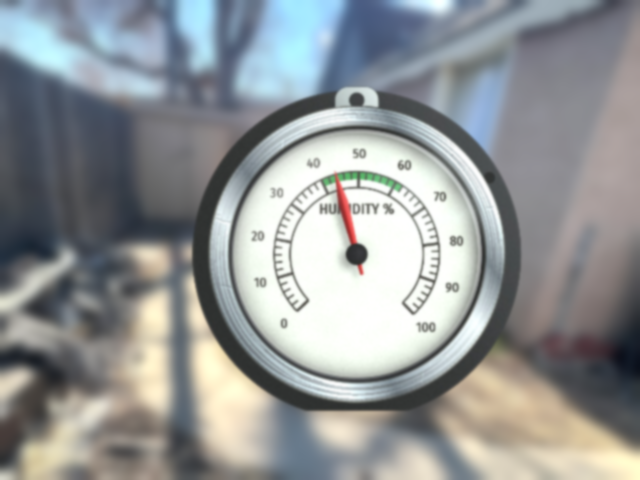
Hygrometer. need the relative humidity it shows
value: 44 %
